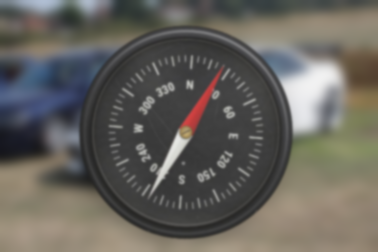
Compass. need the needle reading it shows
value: 25 °
